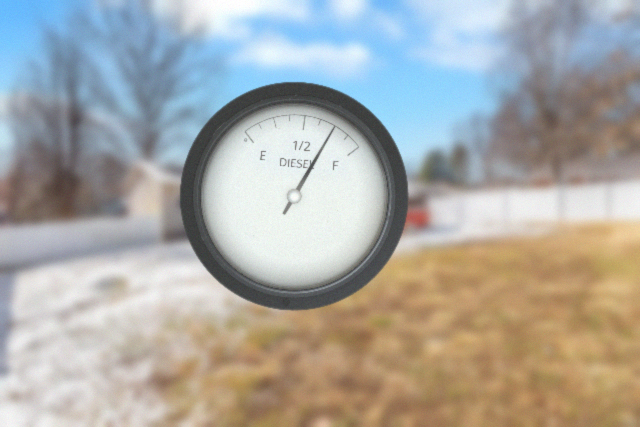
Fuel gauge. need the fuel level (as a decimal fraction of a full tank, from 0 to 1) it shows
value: 0.75
